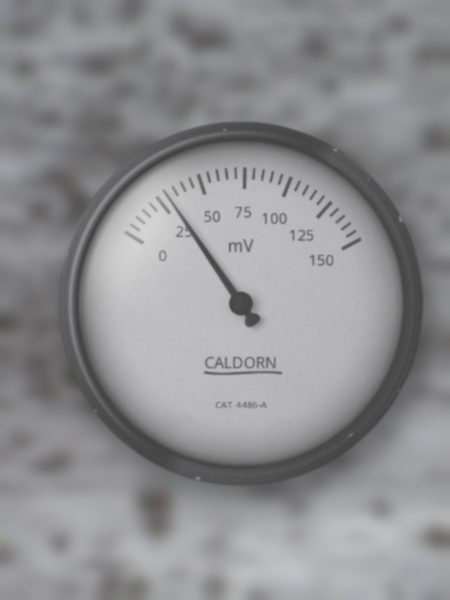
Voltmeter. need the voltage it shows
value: 30 mV
